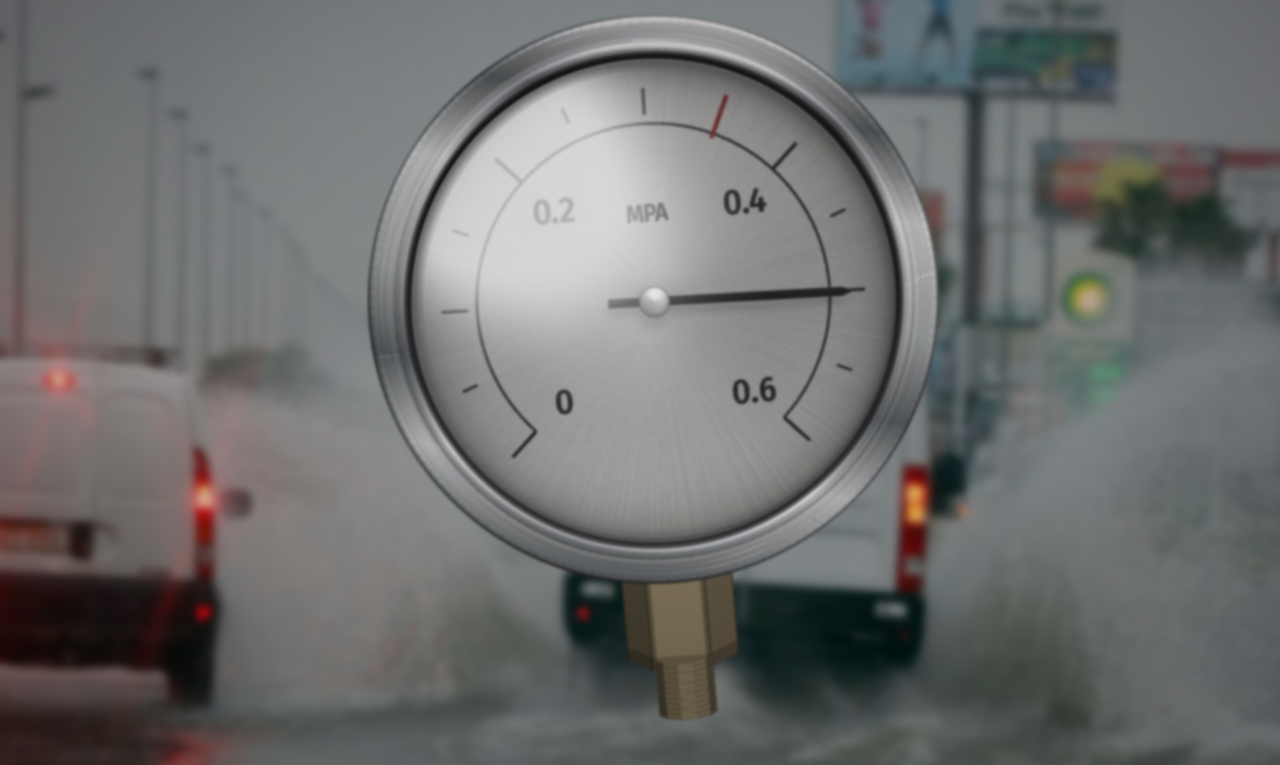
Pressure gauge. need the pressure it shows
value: 0.5 MPa
